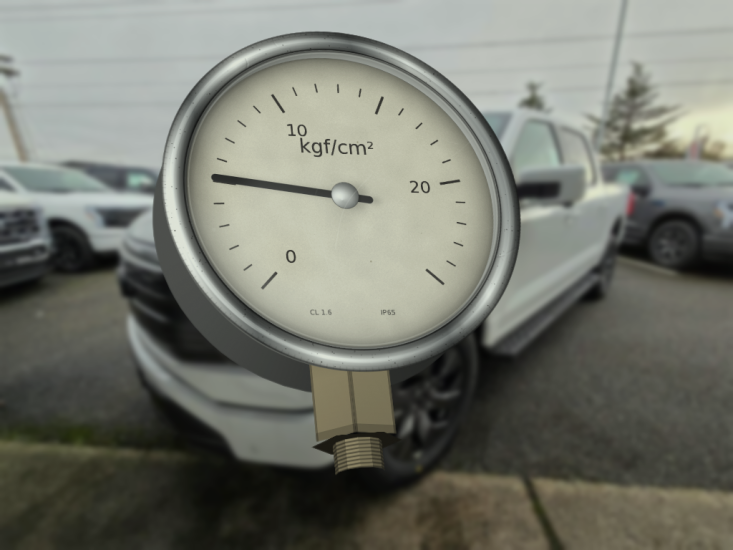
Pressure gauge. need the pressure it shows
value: 5 kg/cm²
